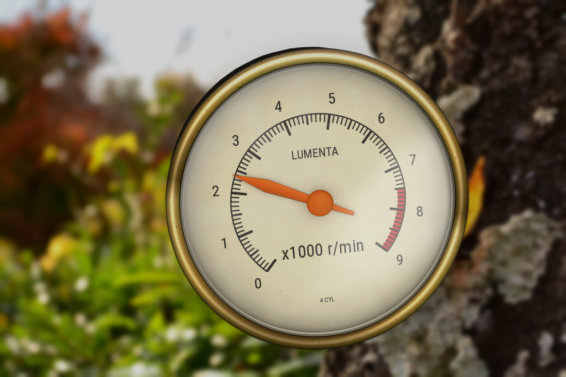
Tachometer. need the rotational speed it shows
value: 2400 rpm
